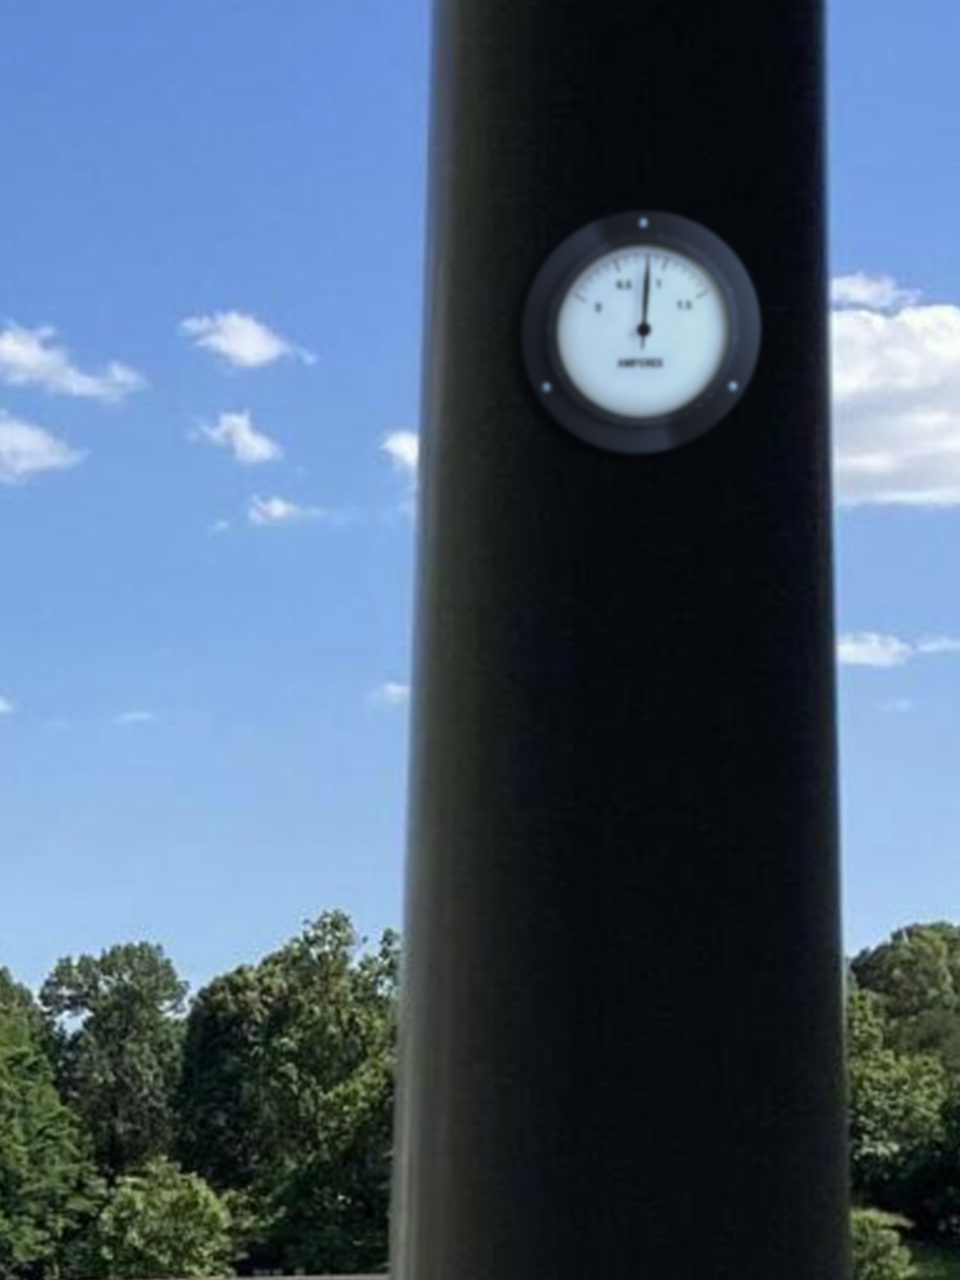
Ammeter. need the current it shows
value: 0.8 A
